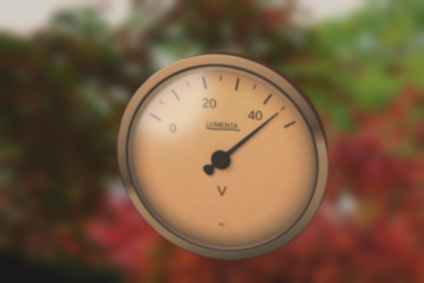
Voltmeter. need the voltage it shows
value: 45 V
